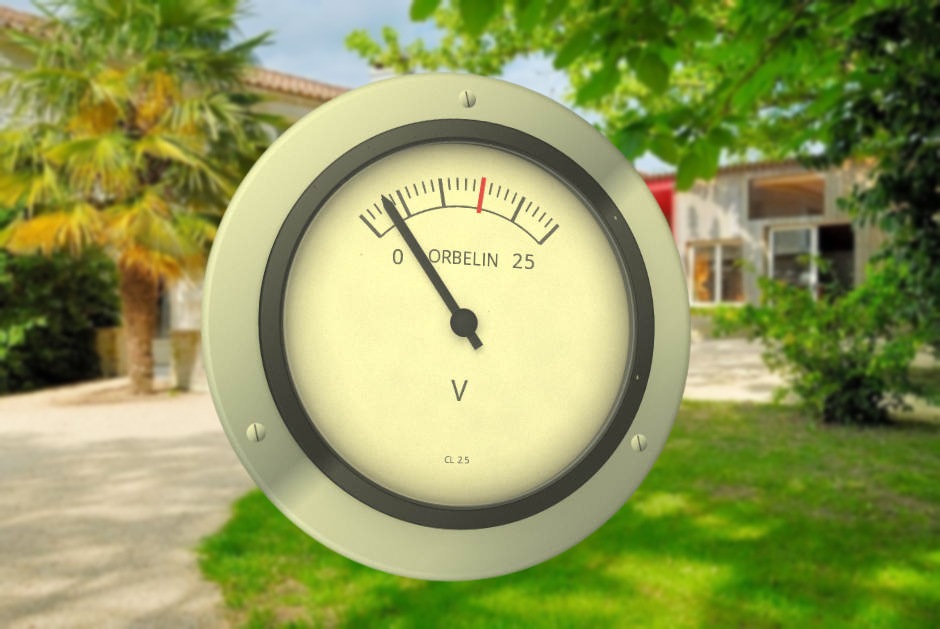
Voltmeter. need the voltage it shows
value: 3 V
